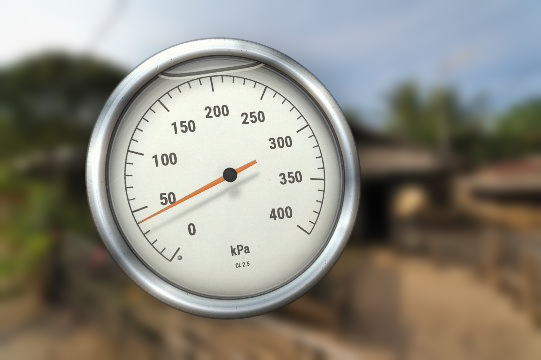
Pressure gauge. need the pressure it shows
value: 40 kPa
